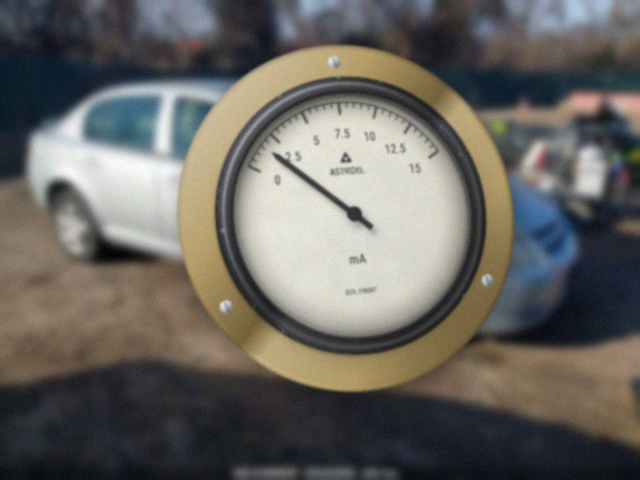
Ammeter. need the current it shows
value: 1.5 mA
